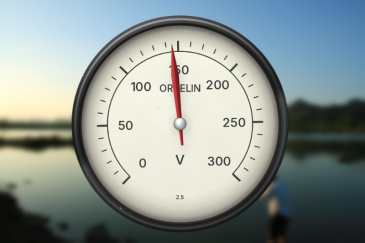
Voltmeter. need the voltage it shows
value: 145 V
